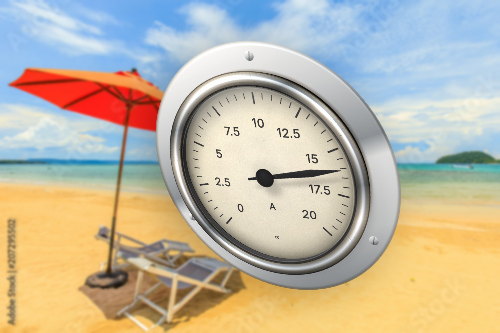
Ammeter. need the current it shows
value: 16 A
